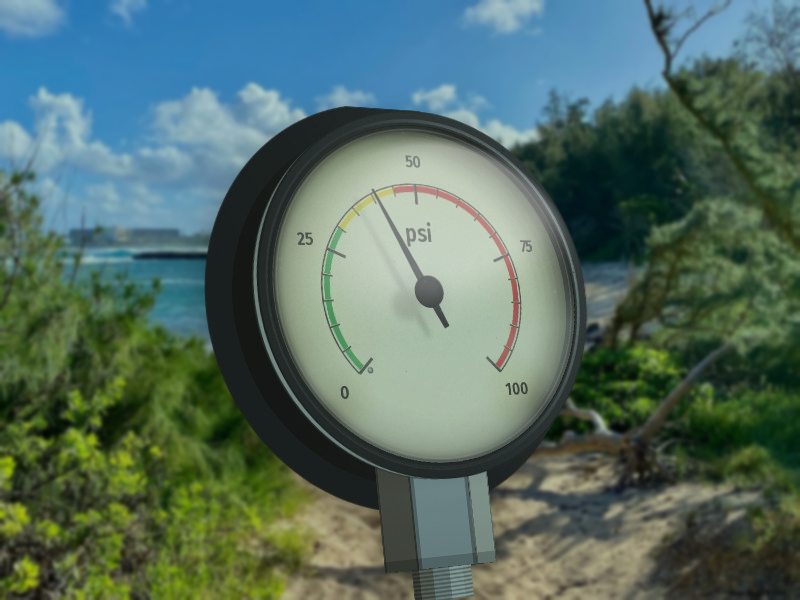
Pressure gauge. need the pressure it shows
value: 40 psi
